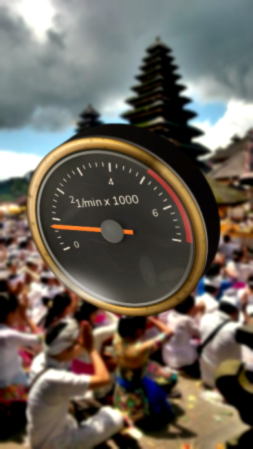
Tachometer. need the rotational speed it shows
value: 800 rpm
